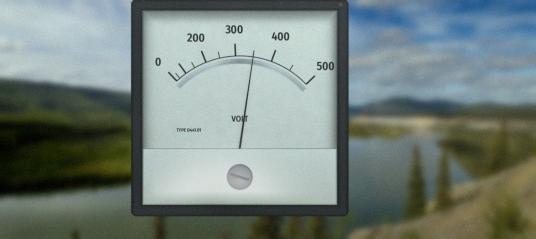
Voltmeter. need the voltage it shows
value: 350 V
